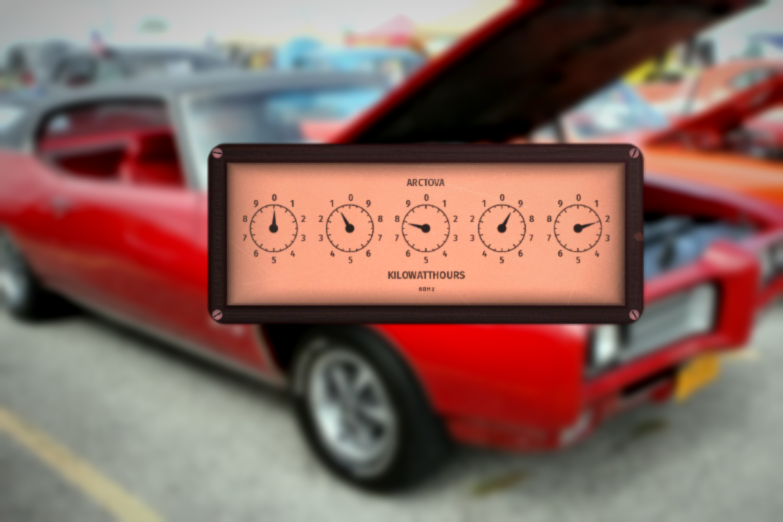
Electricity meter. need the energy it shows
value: 792 kWh
